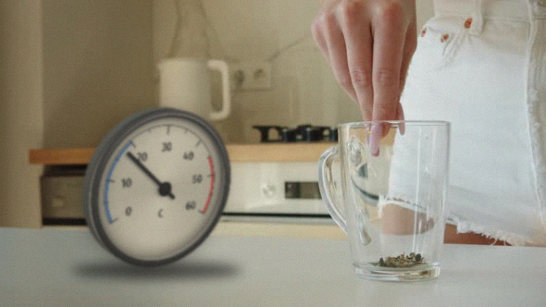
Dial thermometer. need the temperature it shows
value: 17.5 °C
